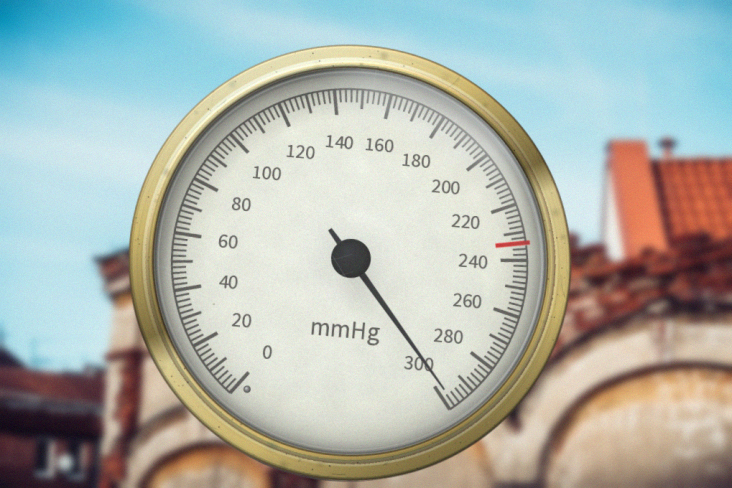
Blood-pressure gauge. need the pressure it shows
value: 298 mmHg
